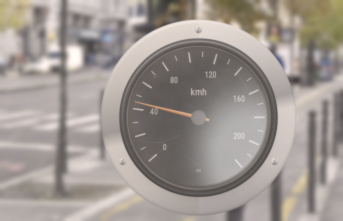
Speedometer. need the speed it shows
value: 45 km/h
